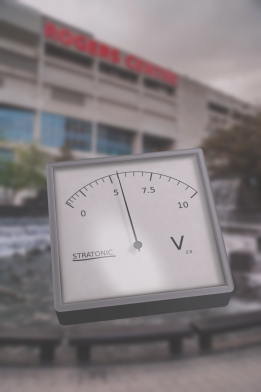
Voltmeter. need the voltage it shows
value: 5.5 V
